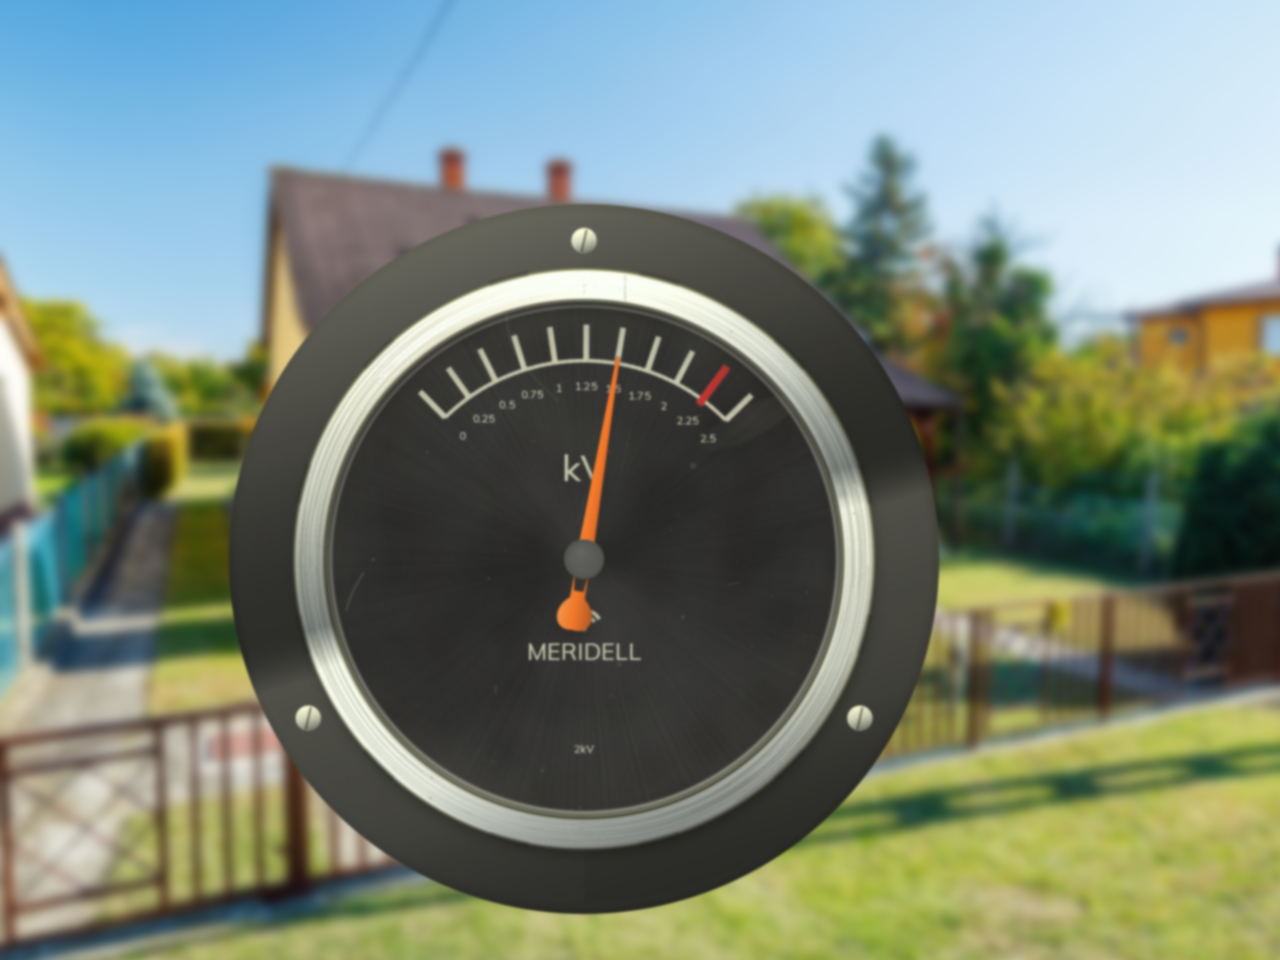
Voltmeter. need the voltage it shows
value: 1.5 kV
